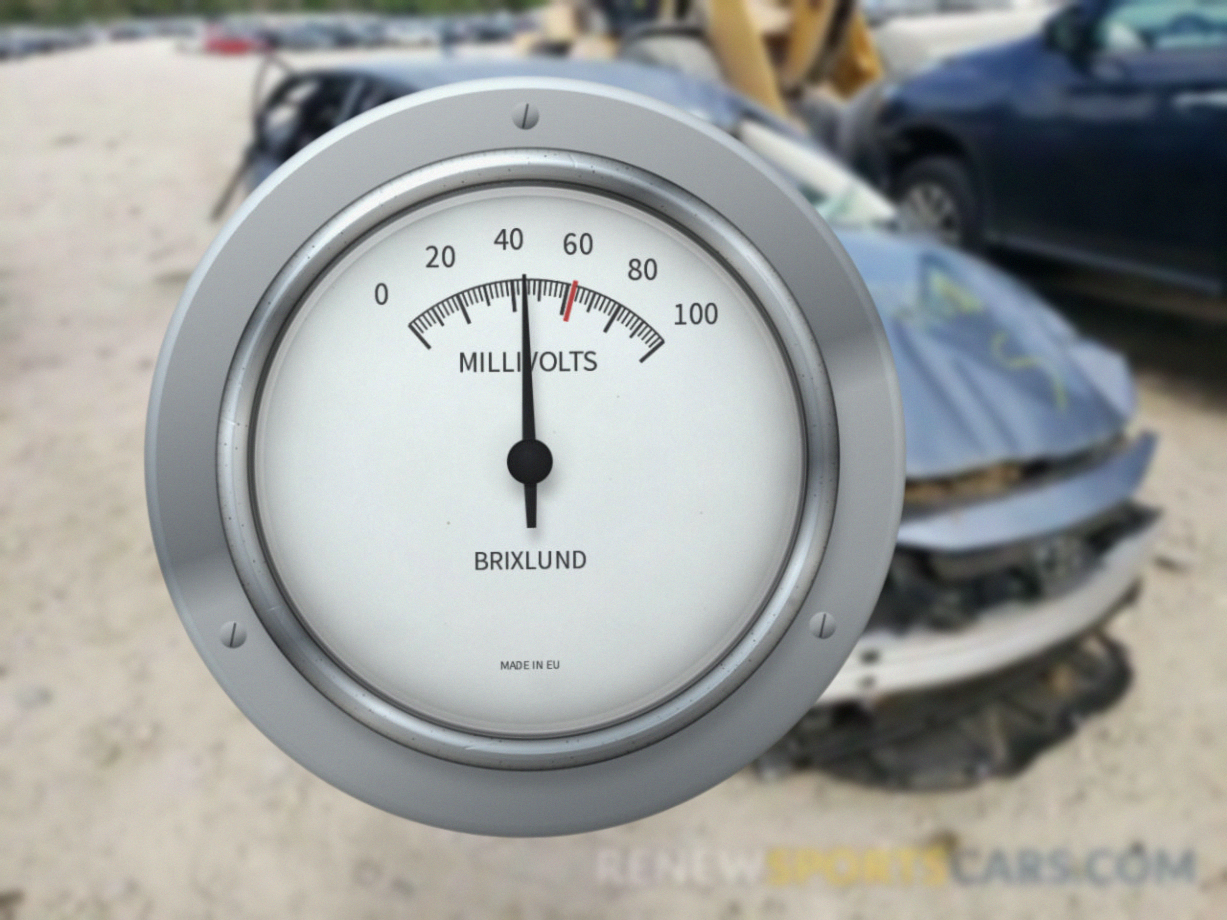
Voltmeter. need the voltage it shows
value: 44 mV
